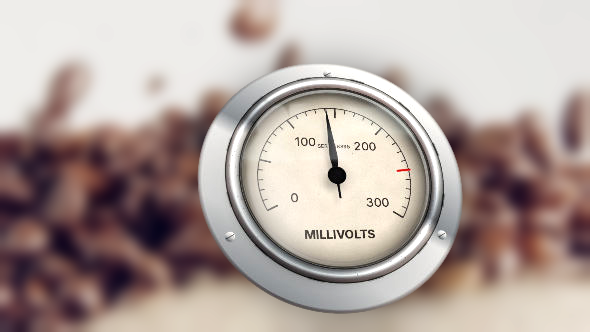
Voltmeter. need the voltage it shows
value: 140 mV
